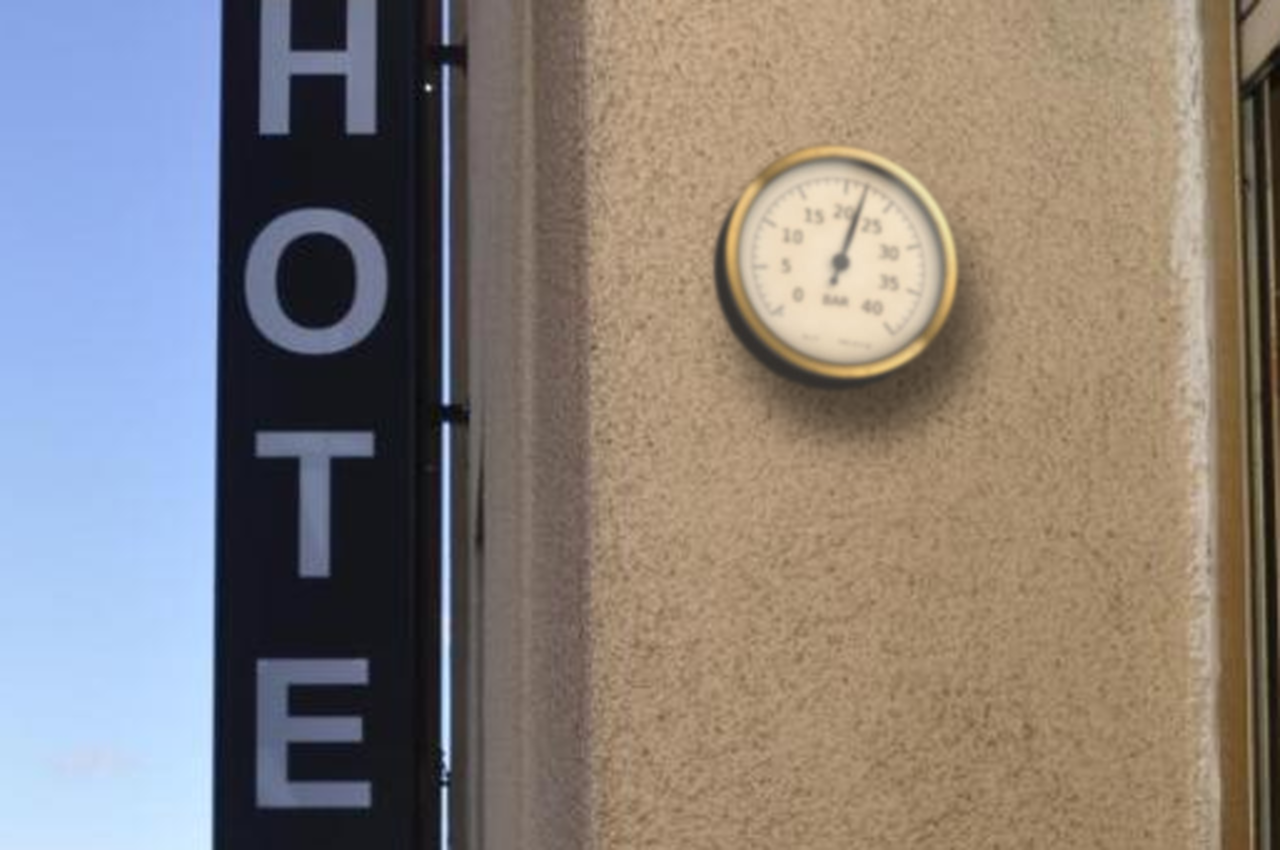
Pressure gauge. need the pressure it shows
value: 22 bar
